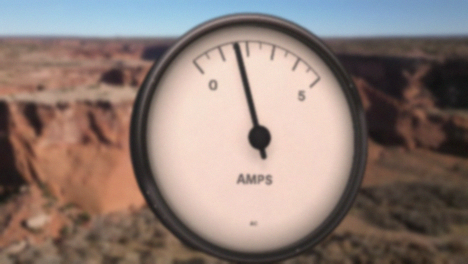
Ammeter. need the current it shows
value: 1.5 A
